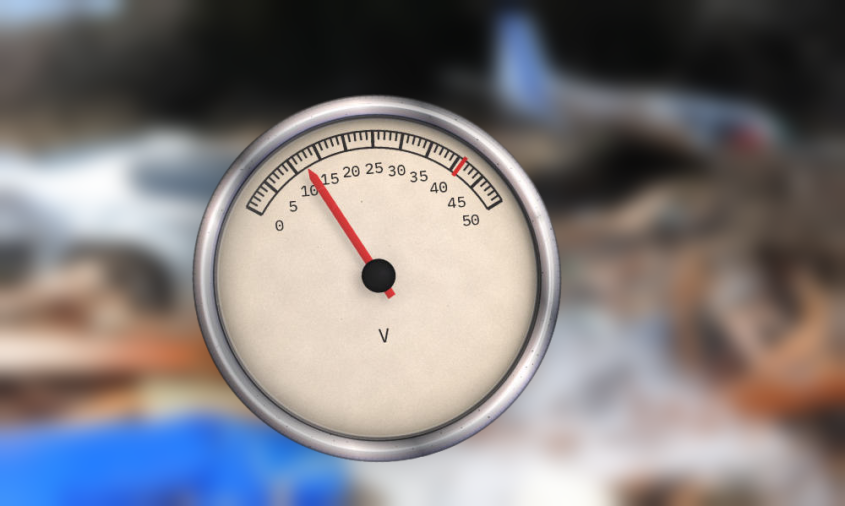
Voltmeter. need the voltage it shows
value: 12 V
